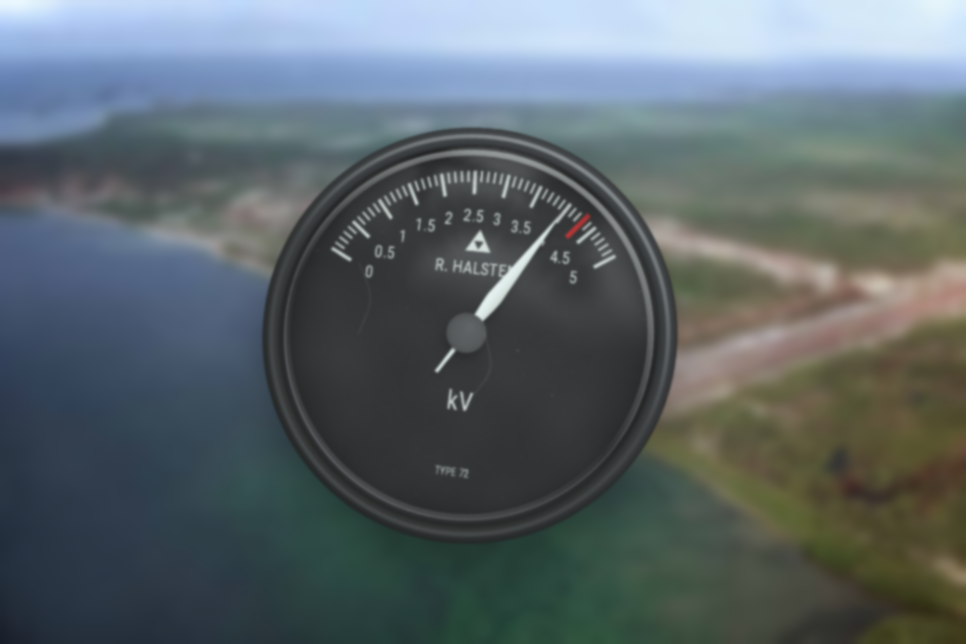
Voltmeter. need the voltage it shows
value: 4 kV
